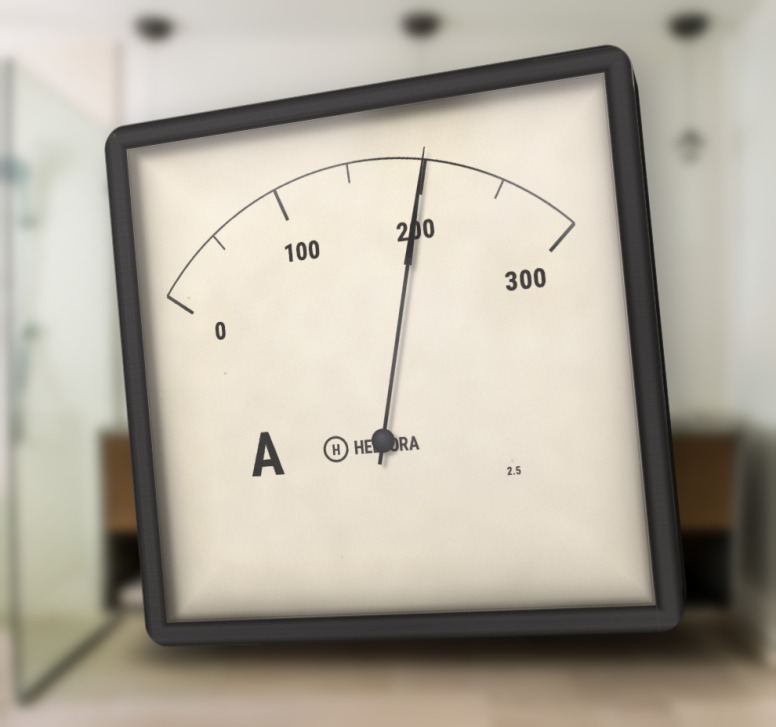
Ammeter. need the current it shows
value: 200 A
